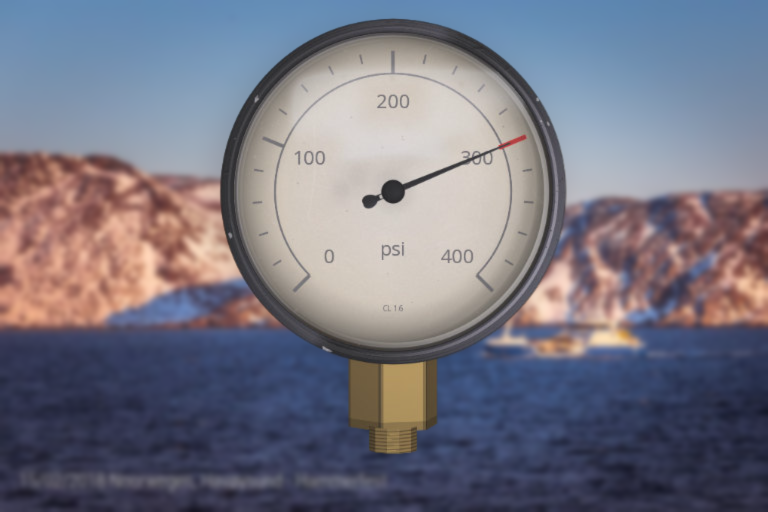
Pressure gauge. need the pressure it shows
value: 300 psi
